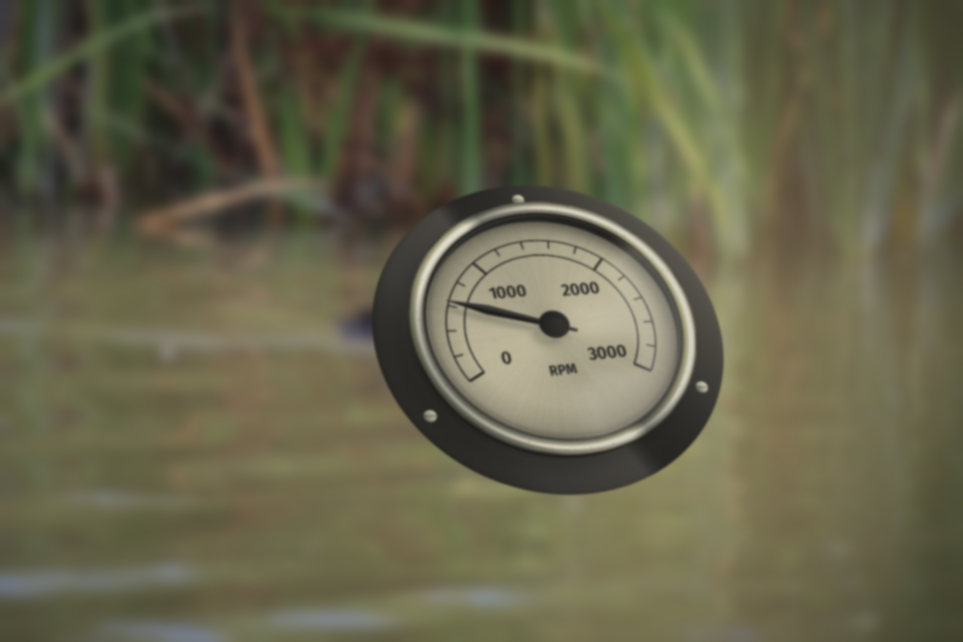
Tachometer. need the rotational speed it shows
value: 600 rpm
